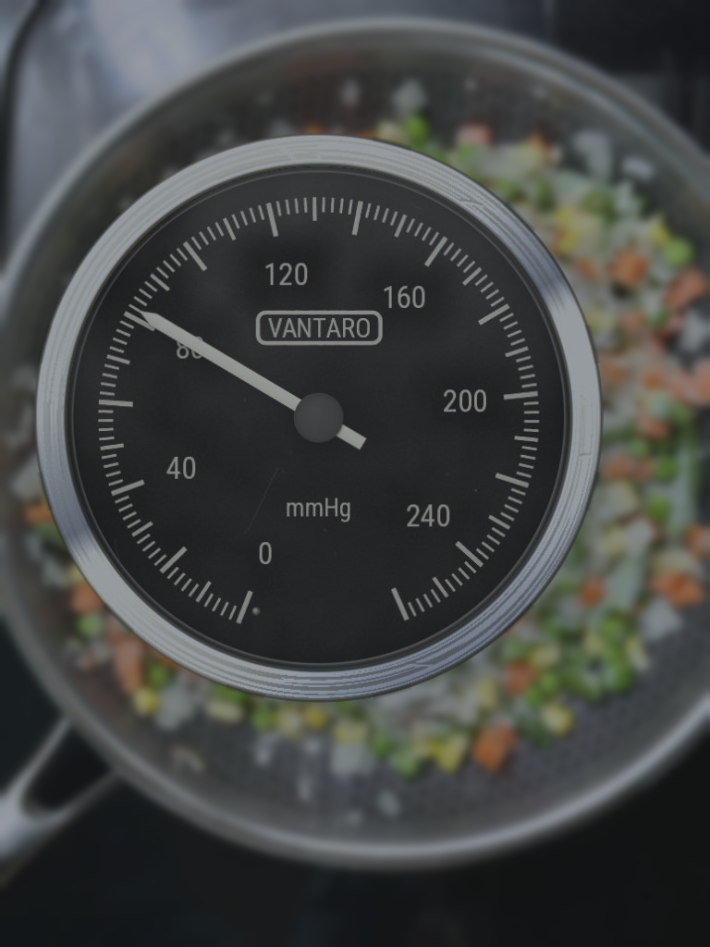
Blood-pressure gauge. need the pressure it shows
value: 82 mmHg
